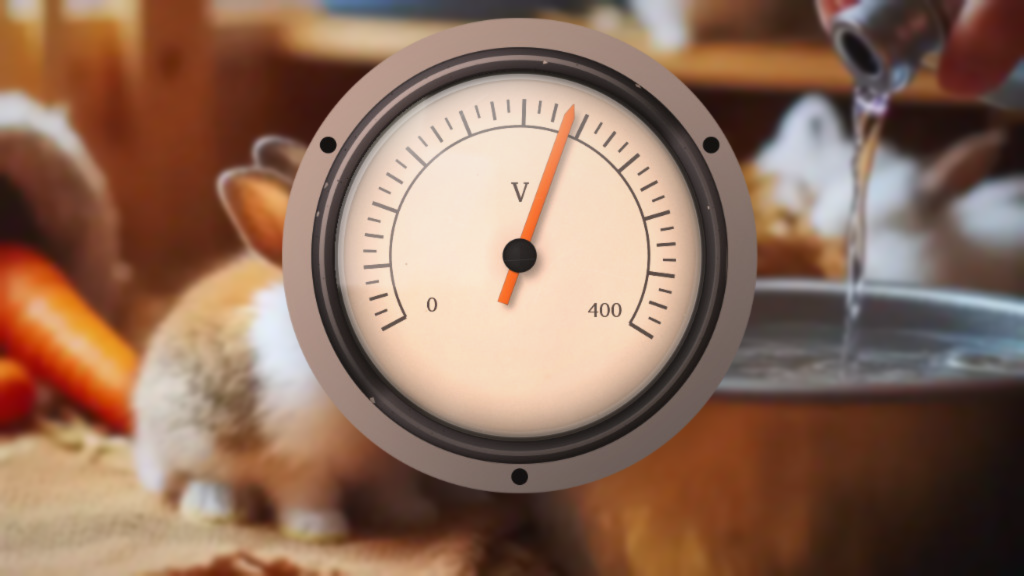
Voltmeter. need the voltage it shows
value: 230 V
